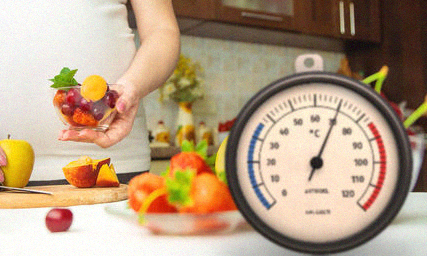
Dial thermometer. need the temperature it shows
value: 70 °C
